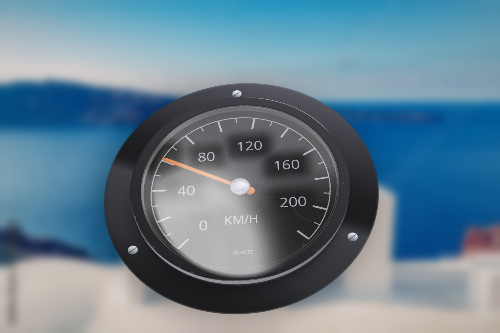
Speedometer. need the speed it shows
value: 60 km/h
